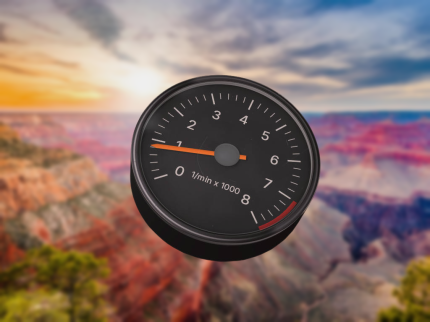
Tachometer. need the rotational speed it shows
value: 800 rpm
